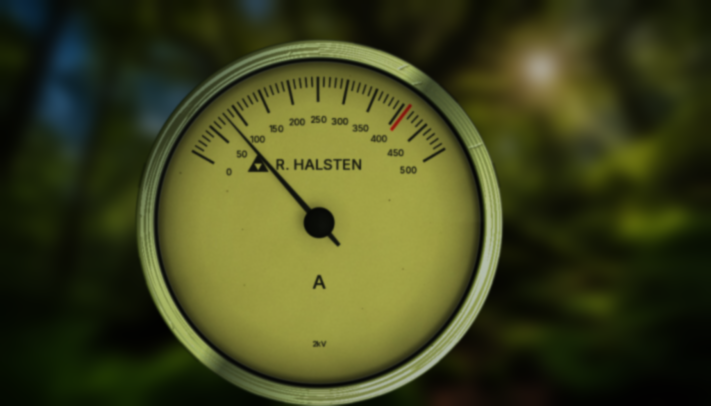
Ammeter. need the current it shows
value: 80 A
